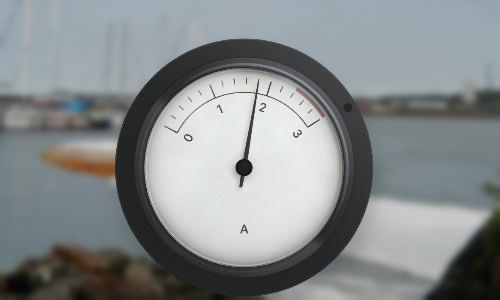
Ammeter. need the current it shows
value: 1.8 A
